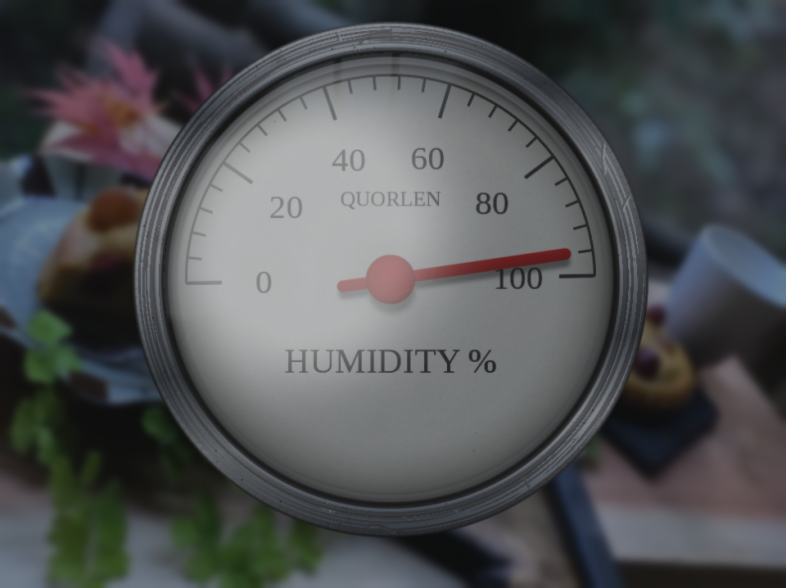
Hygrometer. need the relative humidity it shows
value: 96 %
